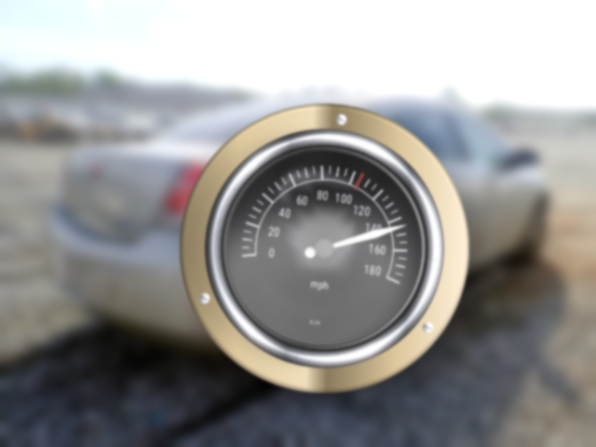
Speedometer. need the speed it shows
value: 145 mph
